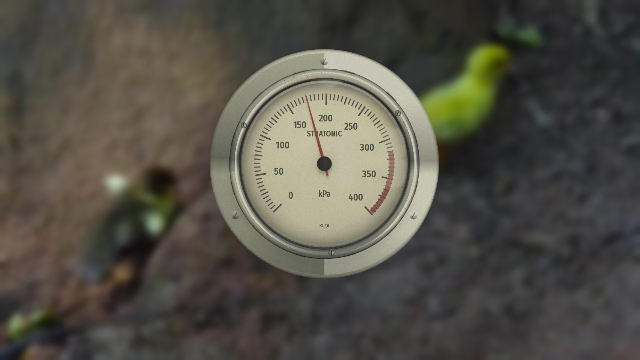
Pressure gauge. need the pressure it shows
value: 175 kPa
